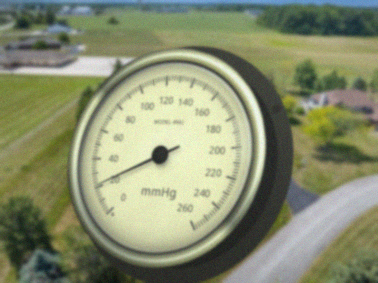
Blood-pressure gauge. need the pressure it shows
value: 20 mmHg
